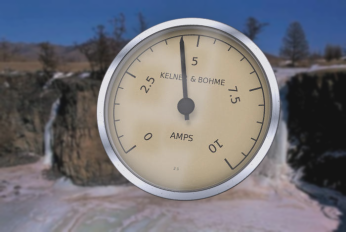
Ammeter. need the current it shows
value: 4.5 A
